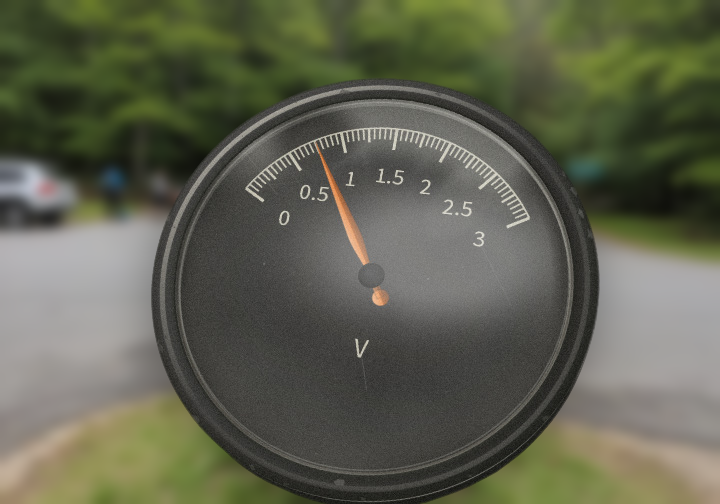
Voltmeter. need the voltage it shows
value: 0.75 V
